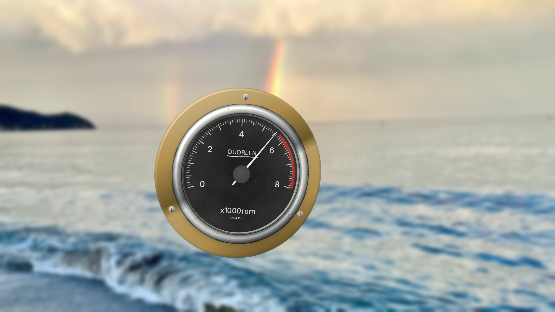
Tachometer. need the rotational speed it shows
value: 5500 rpm
